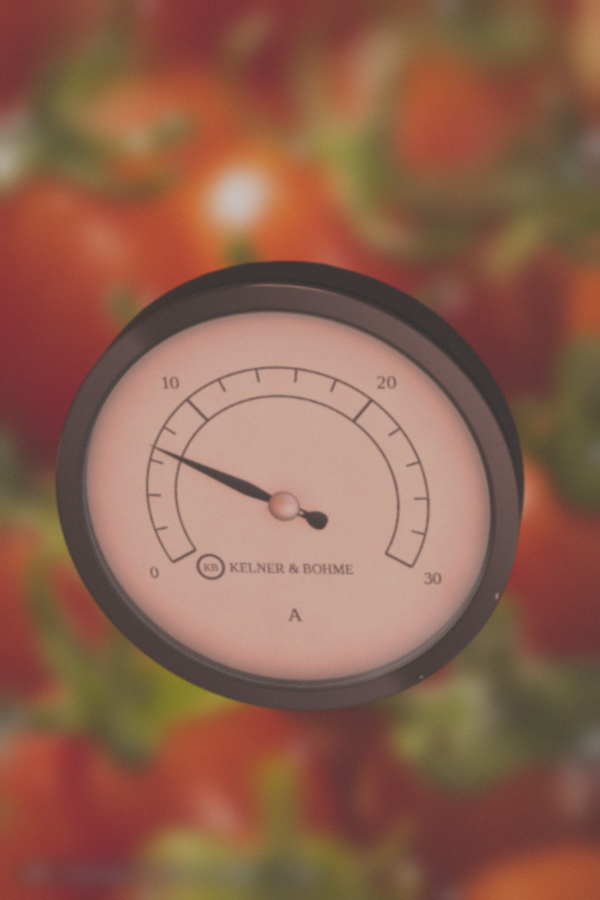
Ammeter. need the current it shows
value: 7 A
